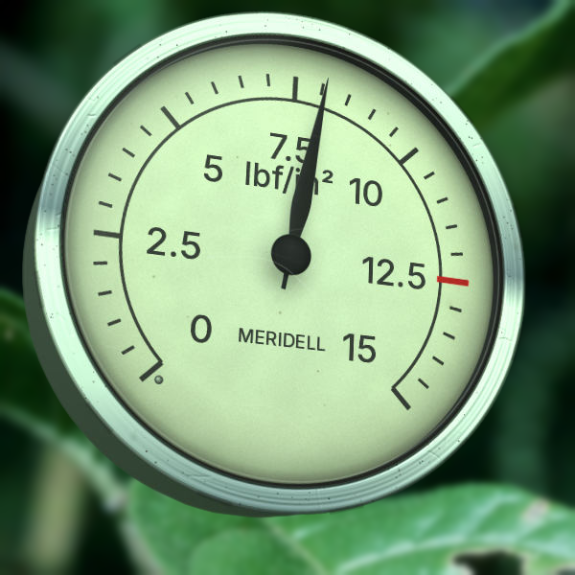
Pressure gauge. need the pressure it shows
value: 8 psi
